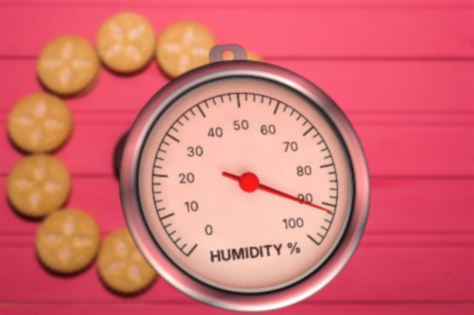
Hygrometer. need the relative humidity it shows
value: 92 %
